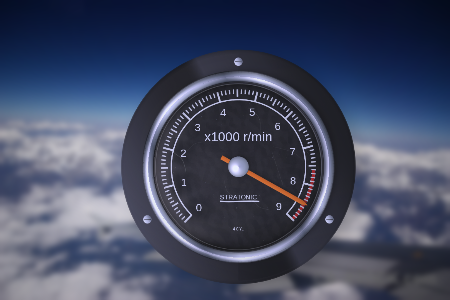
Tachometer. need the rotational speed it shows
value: 8500 rpm
